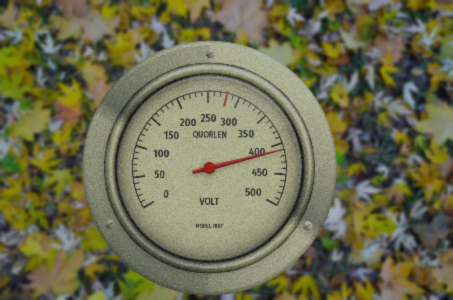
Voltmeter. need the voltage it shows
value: 410 V
